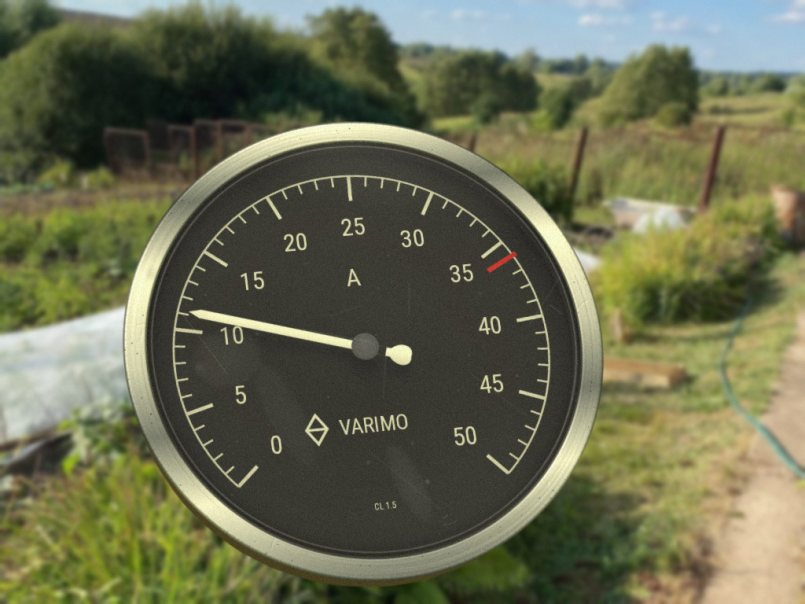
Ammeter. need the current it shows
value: 11 A
